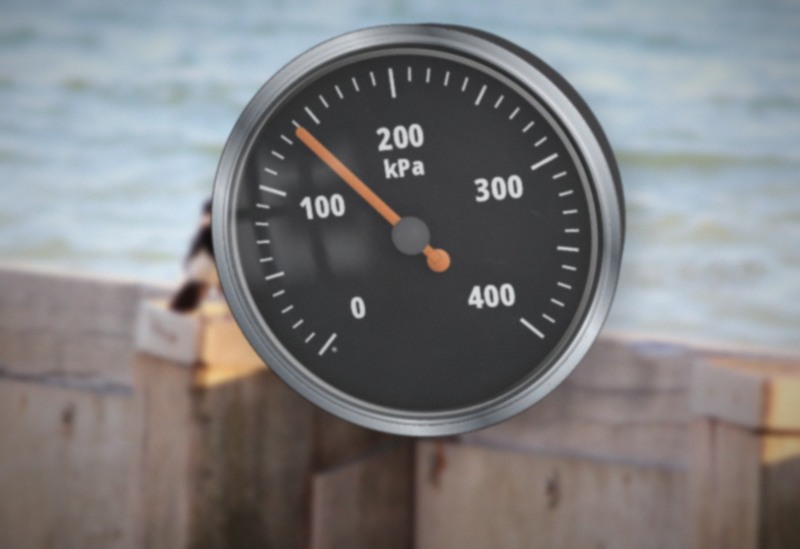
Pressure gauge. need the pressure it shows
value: 140 kPa
